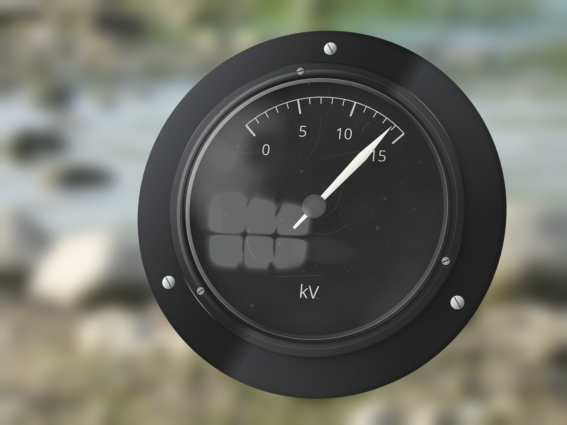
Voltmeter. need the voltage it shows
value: 14 kV
